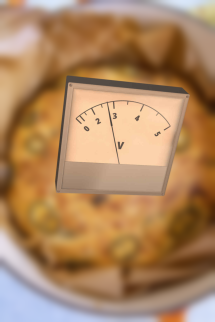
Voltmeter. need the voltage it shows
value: 2.75 V
